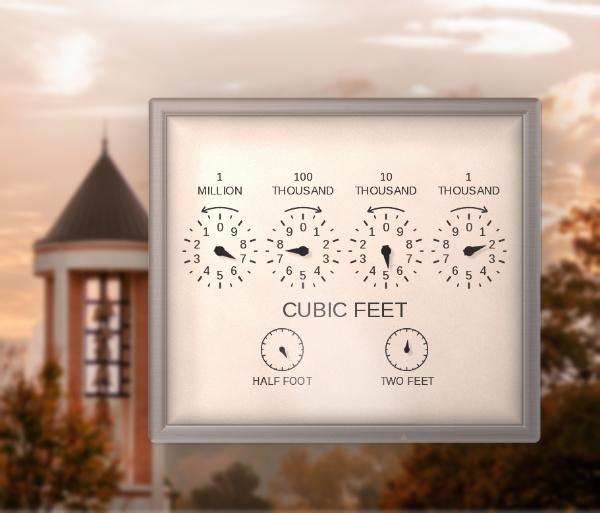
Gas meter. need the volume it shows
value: 675200 ft³
